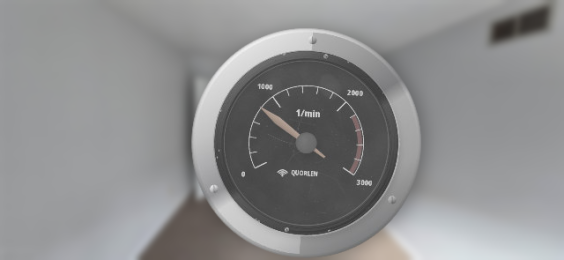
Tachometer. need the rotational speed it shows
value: 800 rpm
